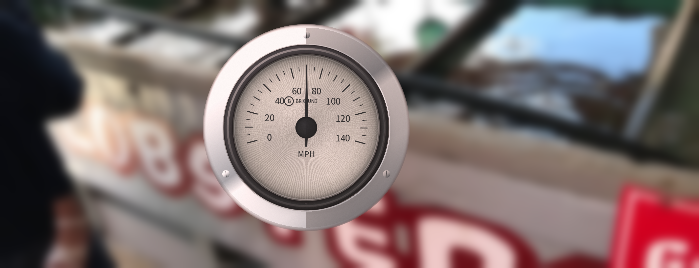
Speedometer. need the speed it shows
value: 70 mph
